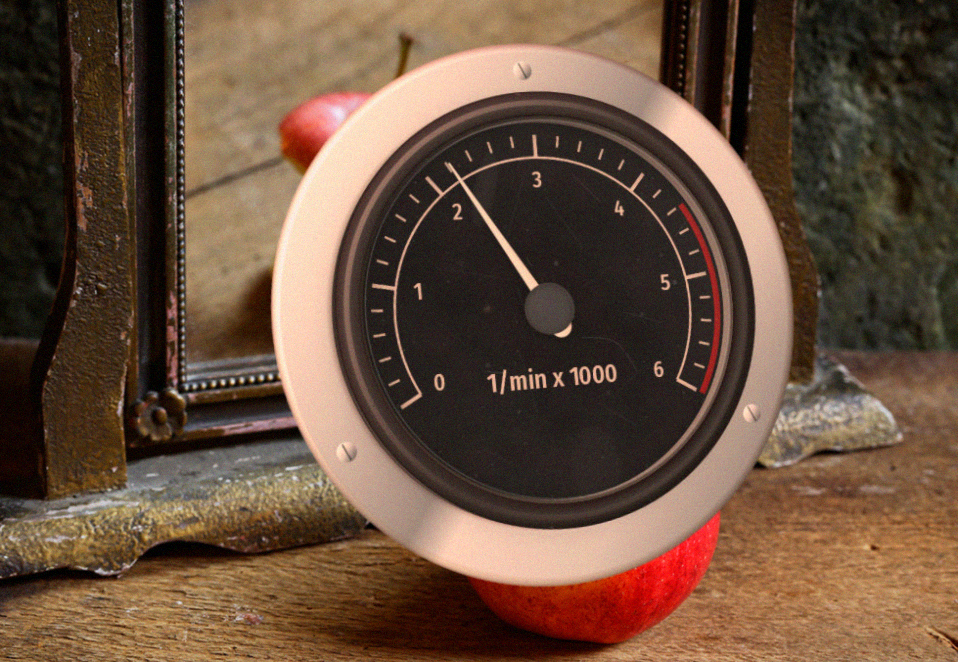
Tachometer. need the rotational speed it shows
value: 2200 rpm
